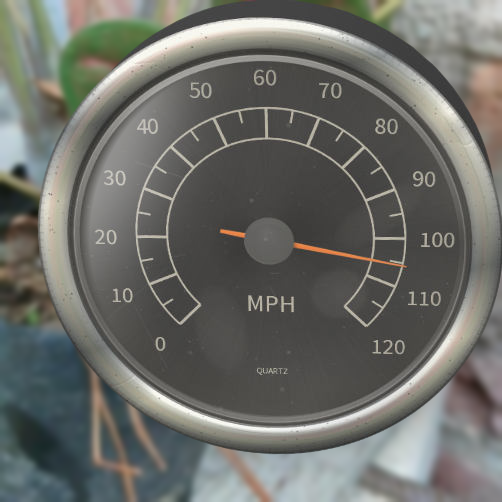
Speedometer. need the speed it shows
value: 105 mph
